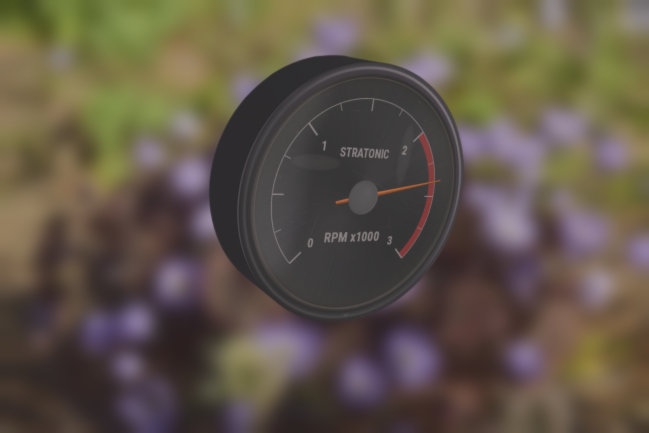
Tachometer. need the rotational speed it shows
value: 2375 rpm
